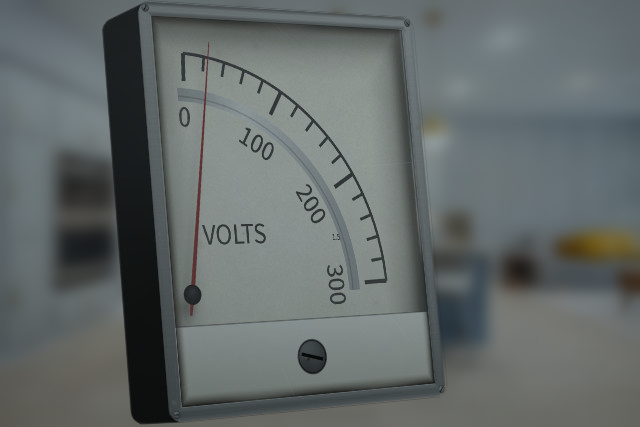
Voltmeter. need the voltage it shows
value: 20 V
